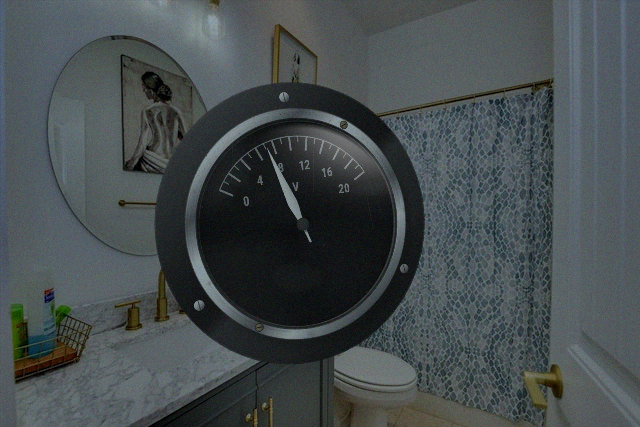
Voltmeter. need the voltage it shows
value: 7 V
